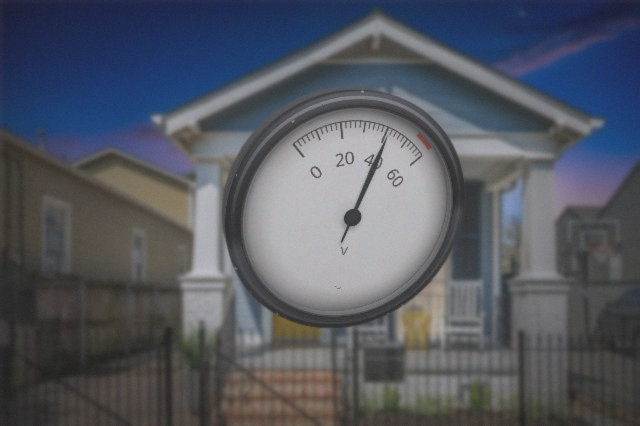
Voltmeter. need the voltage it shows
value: 40 V
